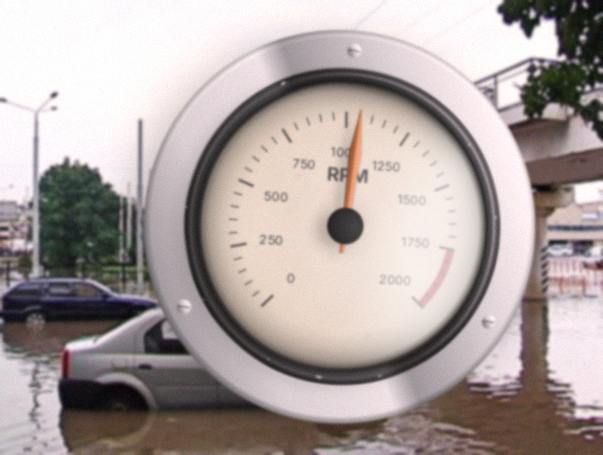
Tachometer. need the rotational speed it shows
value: 1050 rpm
